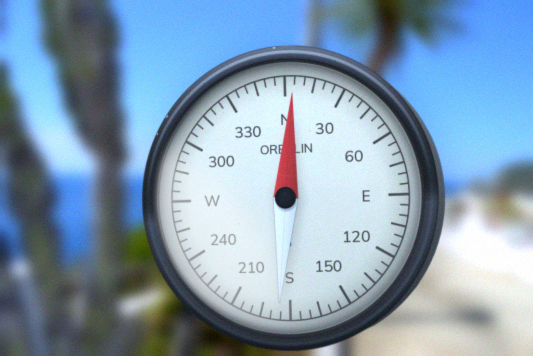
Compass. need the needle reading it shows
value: 5 °
